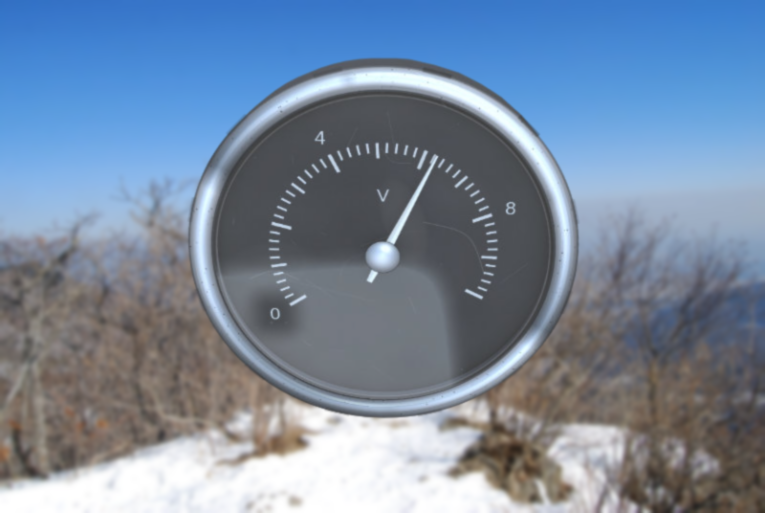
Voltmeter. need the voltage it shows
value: 6.2 V
